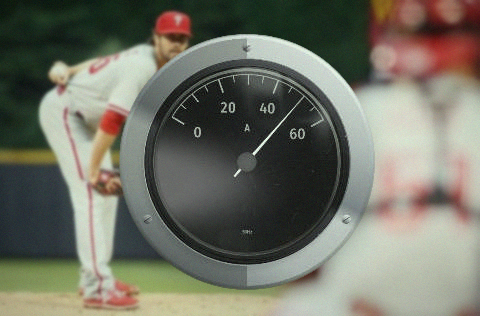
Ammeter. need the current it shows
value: 50 A
